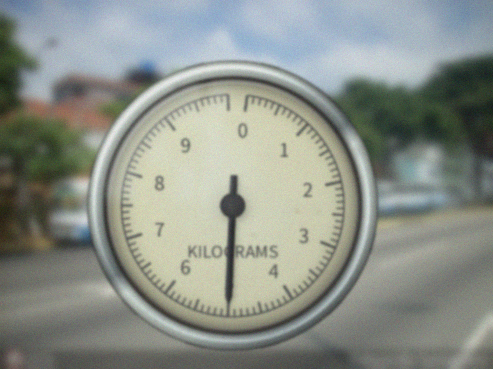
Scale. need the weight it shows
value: 5 kg
